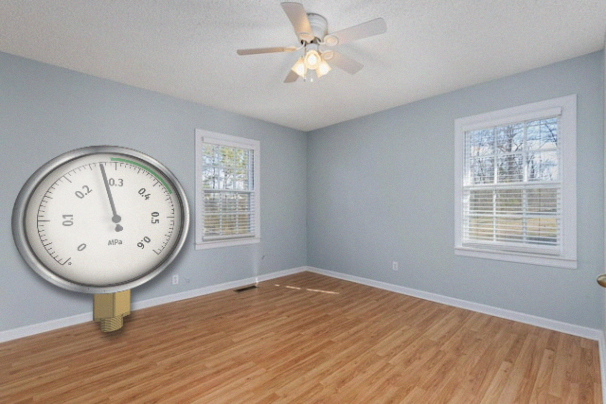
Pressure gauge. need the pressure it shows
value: 0.27 MPa
